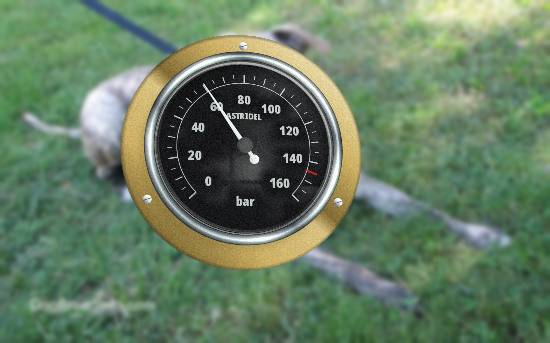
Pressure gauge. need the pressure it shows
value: 60 bar
